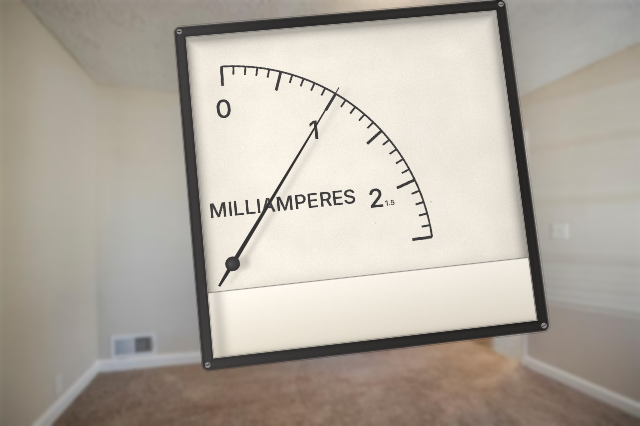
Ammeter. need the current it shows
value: 1 mA
